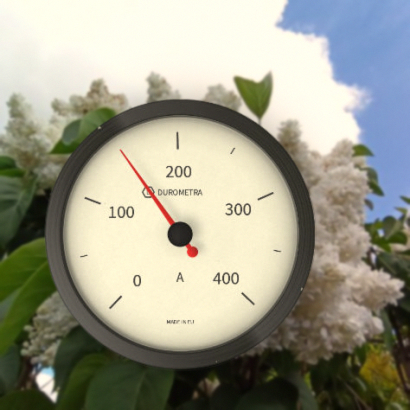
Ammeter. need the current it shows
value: 150 A
